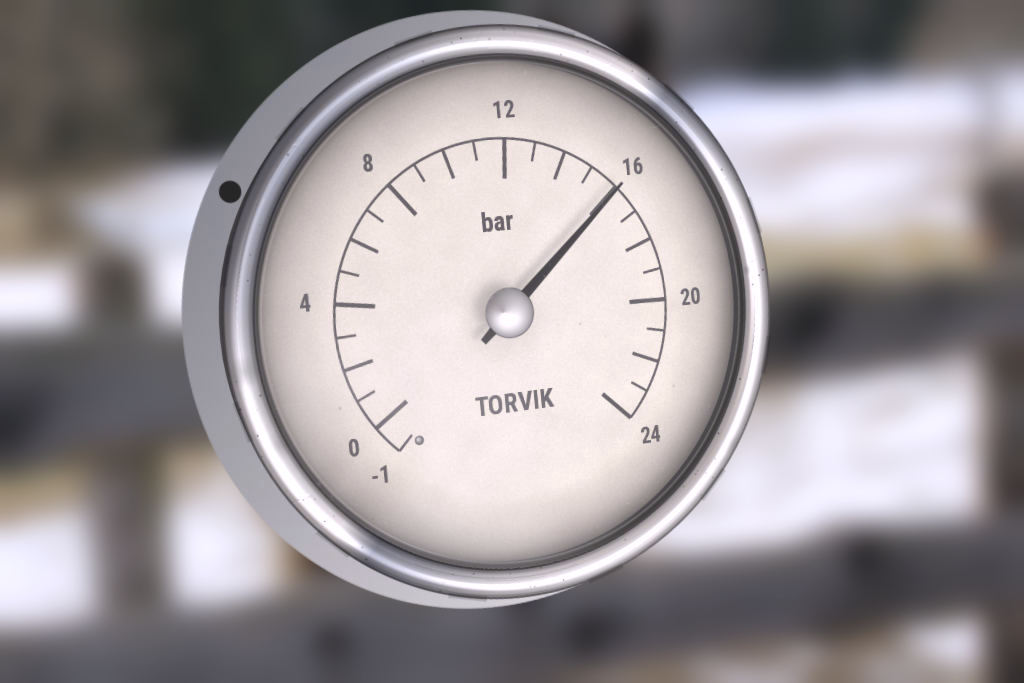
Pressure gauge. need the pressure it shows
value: 16 bar
